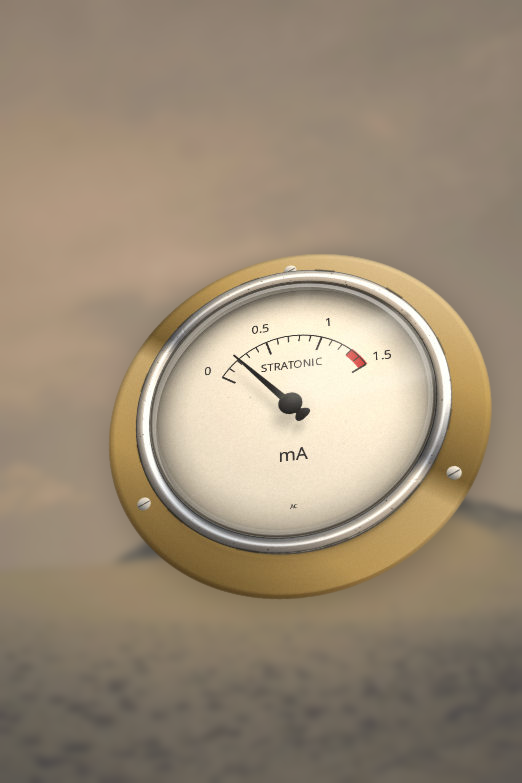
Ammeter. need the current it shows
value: 0.2 mA
